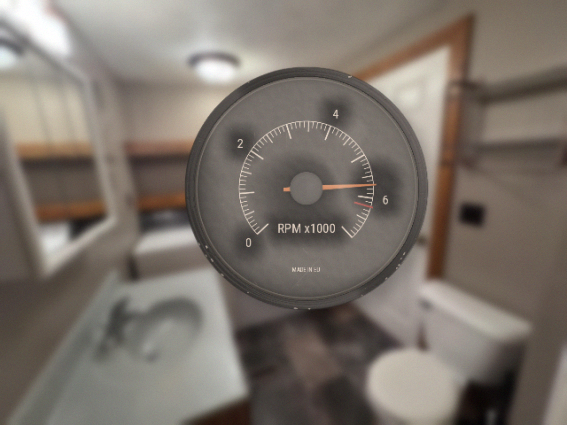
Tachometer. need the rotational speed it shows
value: 5700 rpm
